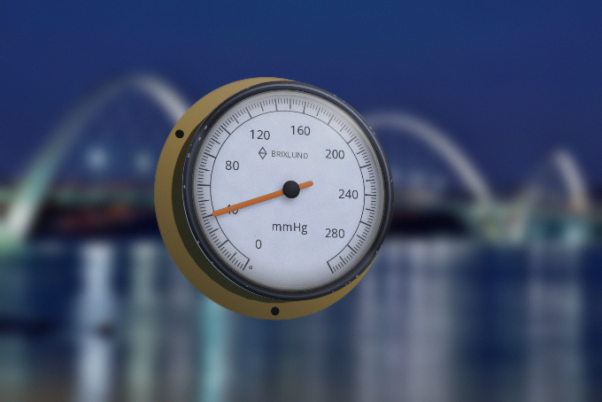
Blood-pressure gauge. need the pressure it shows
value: 40 mmHg
